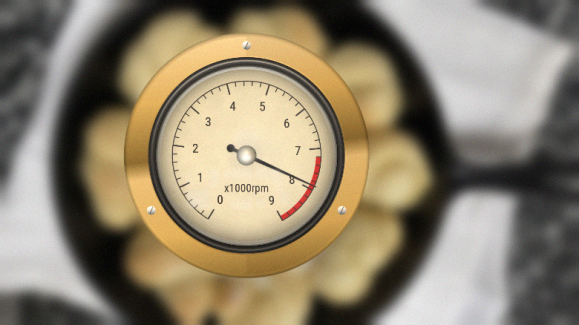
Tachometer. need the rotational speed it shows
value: 7900 rpm
